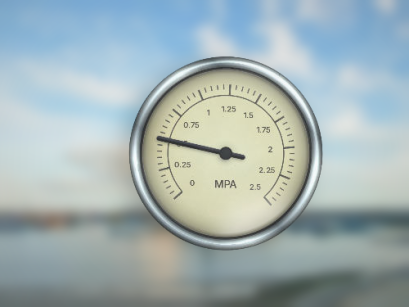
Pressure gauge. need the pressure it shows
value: 0.5 MPa
